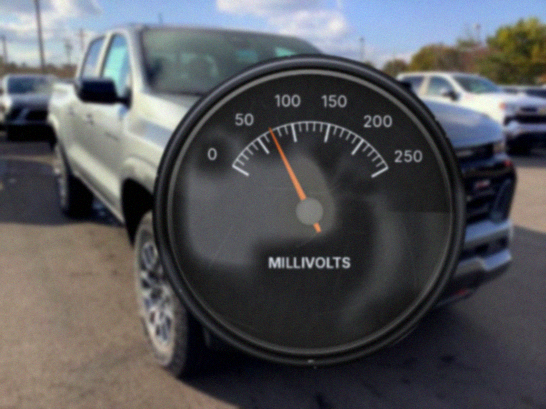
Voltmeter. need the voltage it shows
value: 70 mV
